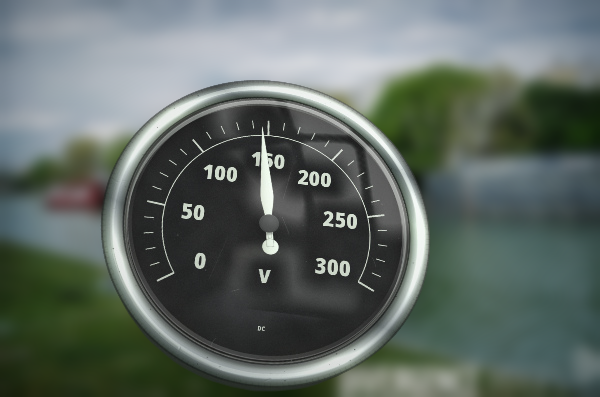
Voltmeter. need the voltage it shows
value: 145 V
